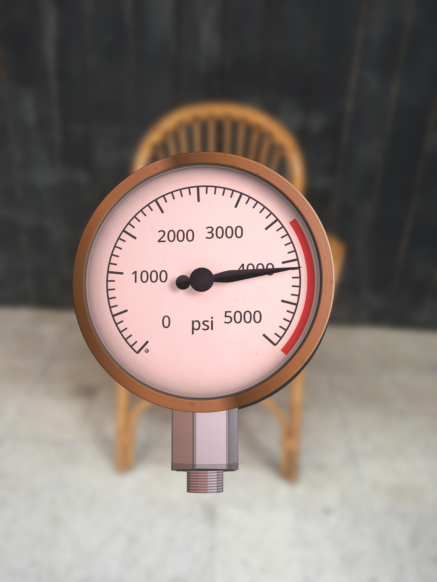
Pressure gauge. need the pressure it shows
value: 4100 psi
